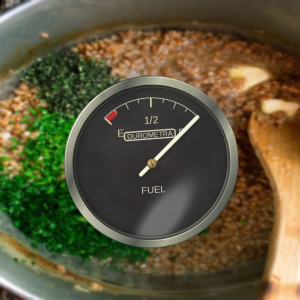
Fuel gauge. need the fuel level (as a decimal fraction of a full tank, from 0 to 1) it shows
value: 1
